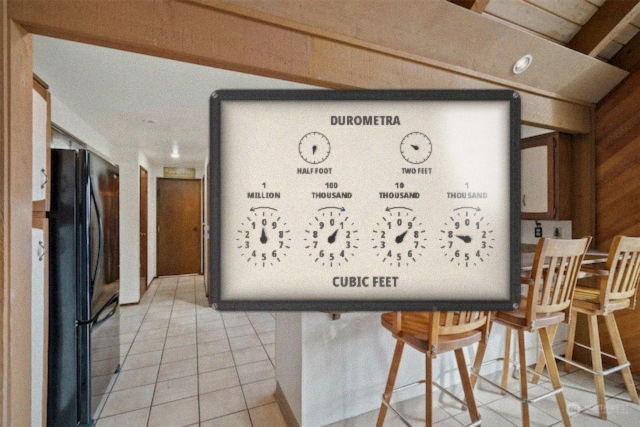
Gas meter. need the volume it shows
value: 8800 ft³
